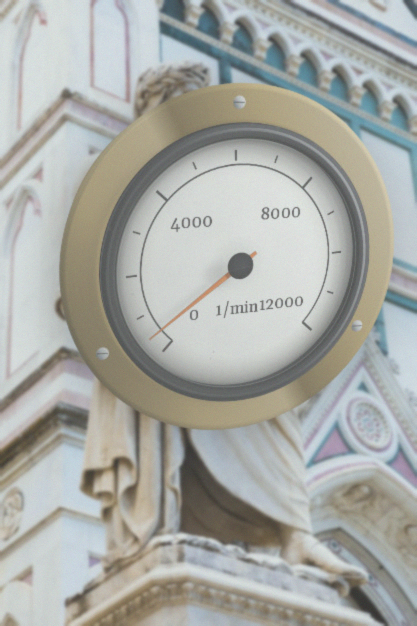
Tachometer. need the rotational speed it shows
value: 500 rpm
